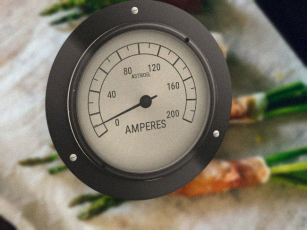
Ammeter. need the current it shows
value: 10 A
